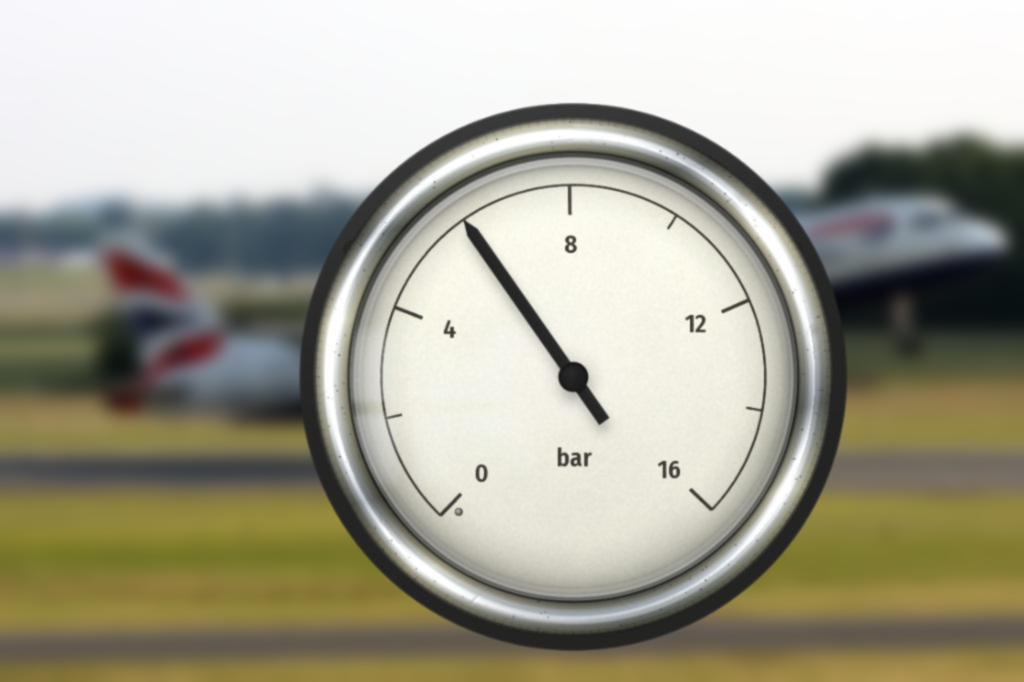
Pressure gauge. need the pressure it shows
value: 6 bar
